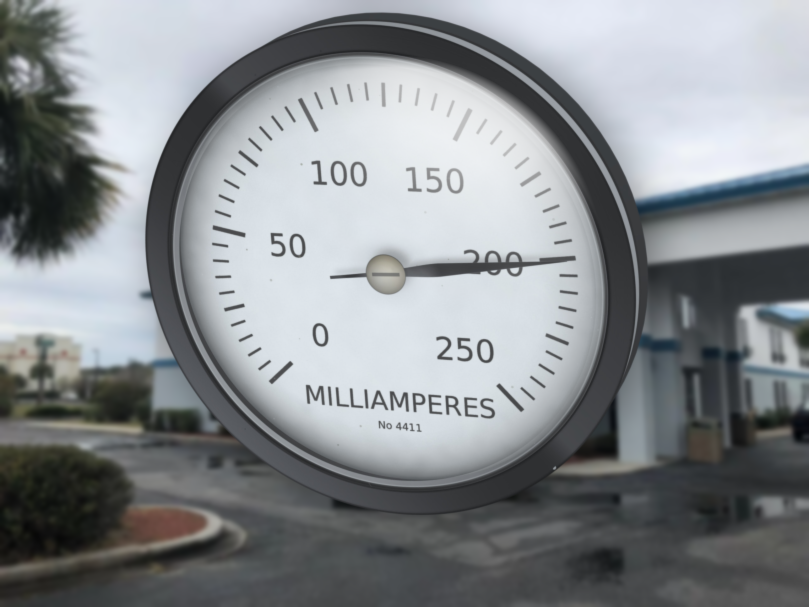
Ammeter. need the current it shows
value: 200 mA
